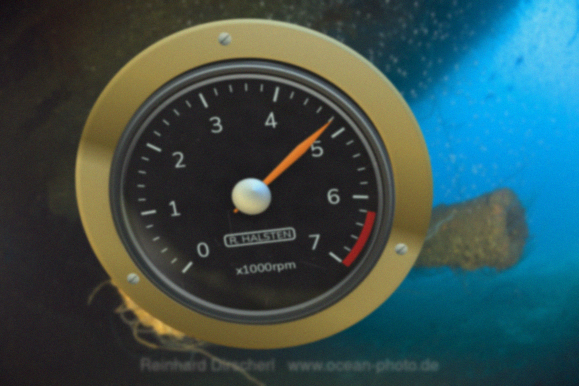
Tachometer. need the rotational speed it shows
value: 4800 rpm
